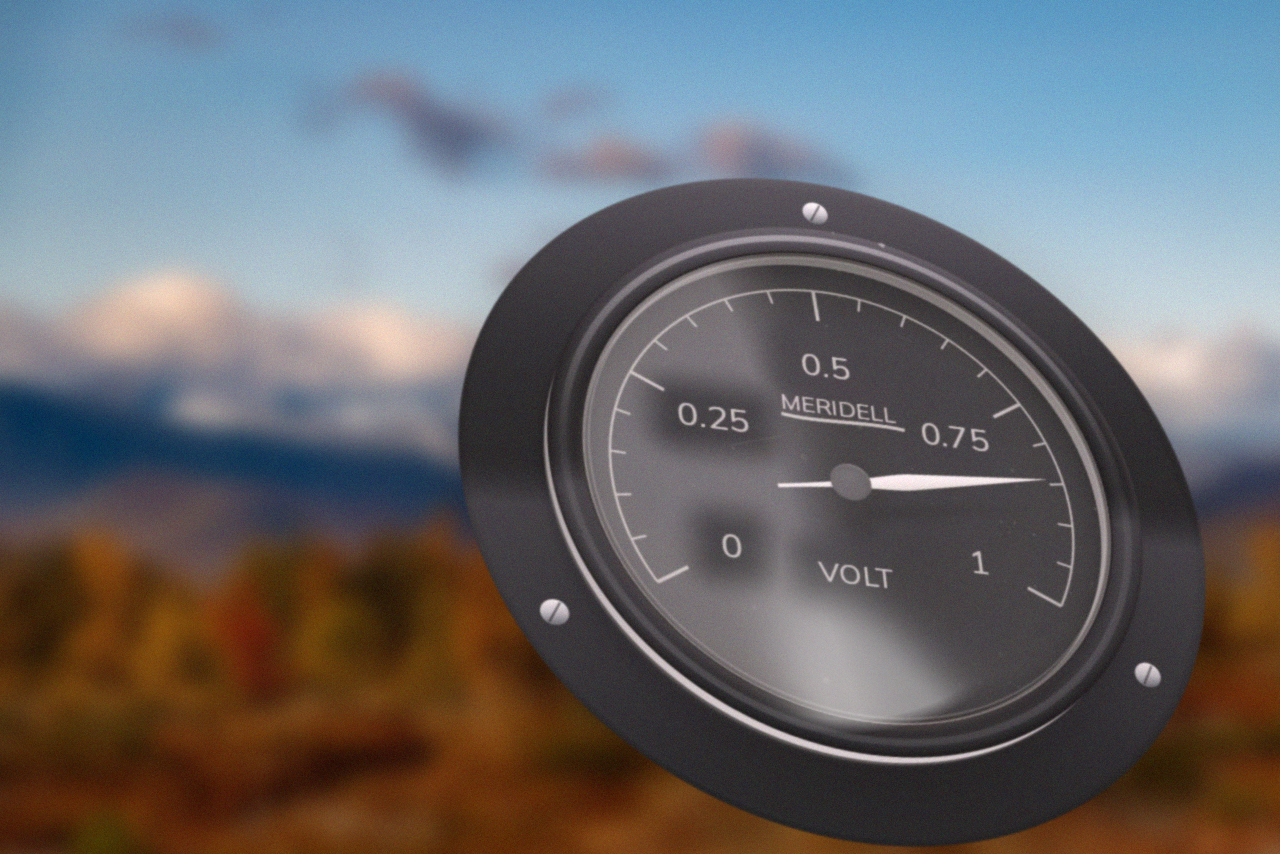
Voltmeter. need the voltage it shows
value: 0.85 V
